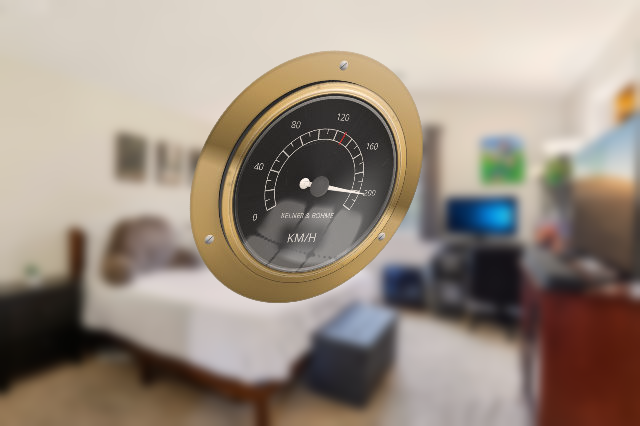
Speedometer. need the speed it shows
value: 200 km/h
